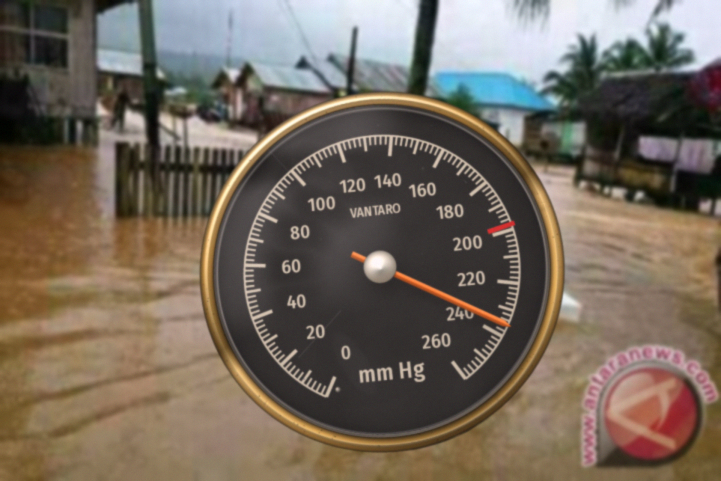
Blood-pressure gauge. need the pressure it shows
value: 236 mmHg
